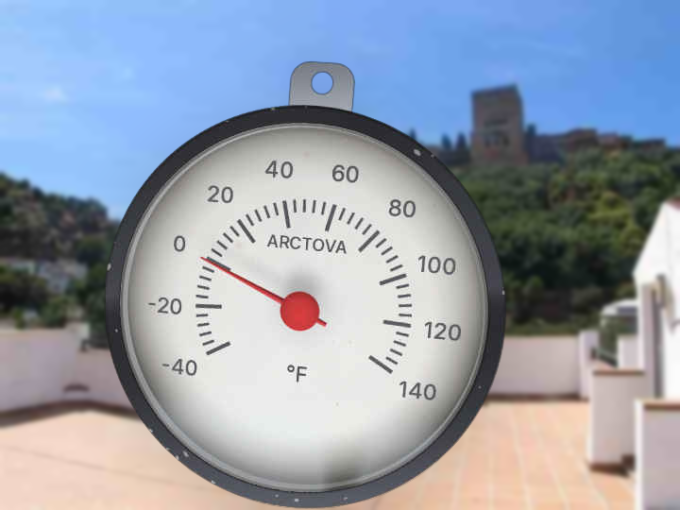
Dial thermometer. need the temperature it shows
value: 0 °F
